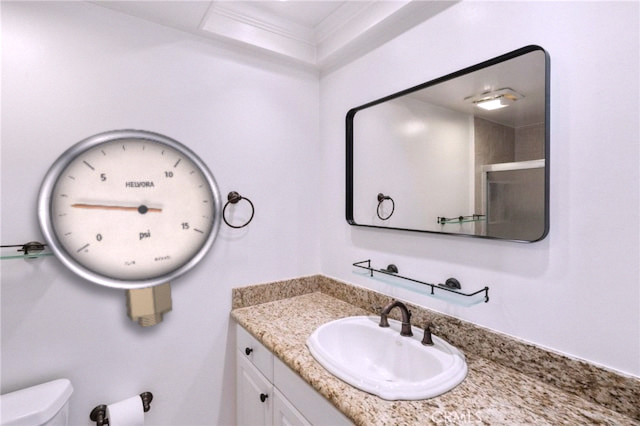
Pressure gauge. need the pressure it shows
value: 2.5 psi
